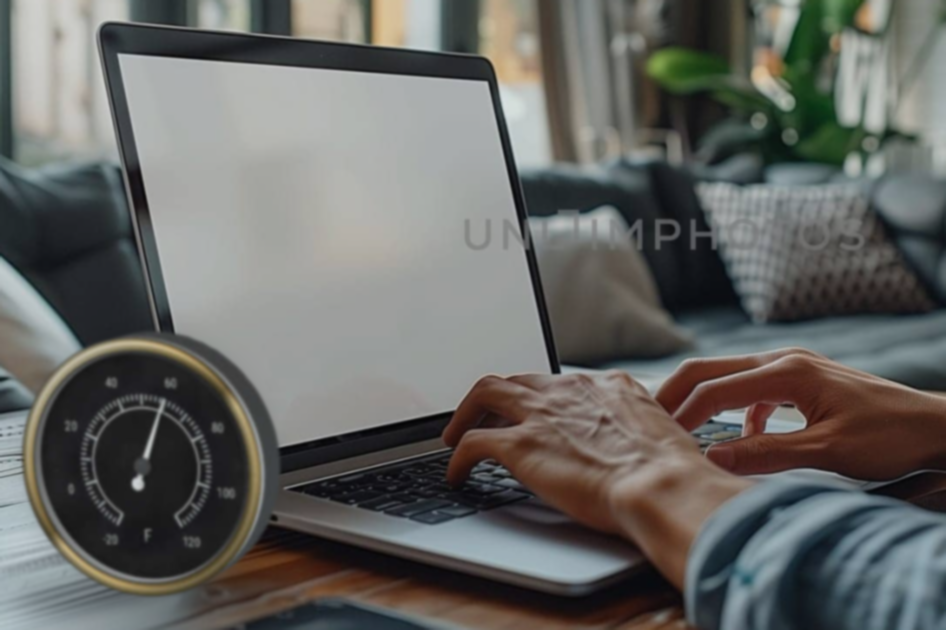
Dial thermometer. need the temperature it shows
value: 60 °F
